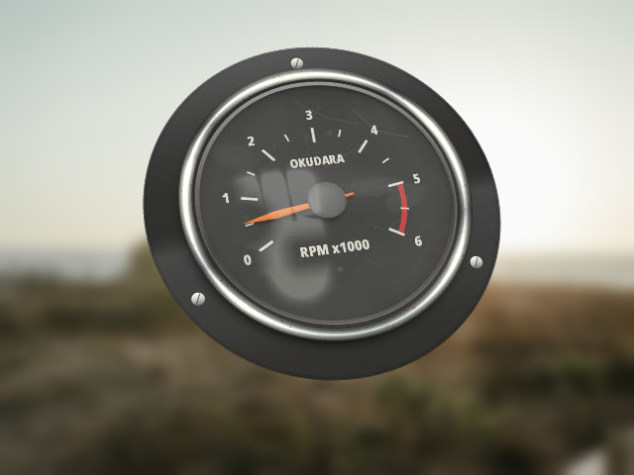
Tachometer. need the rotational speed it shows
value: 500 rpm
